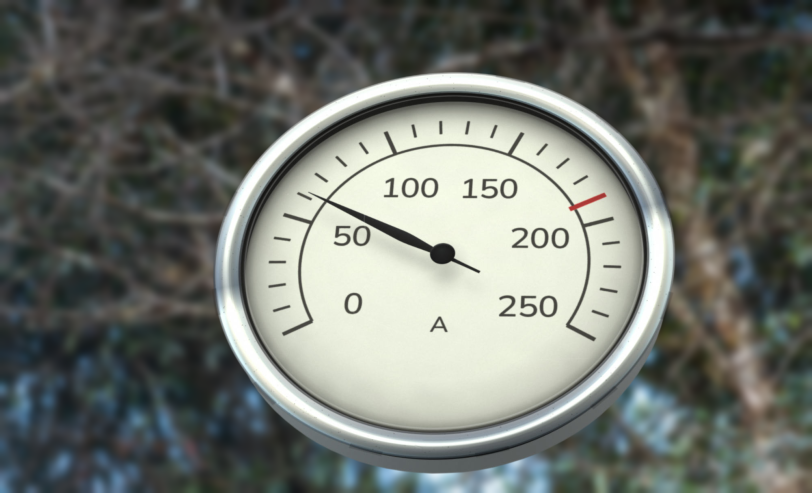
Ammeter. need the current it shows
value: 60 A
